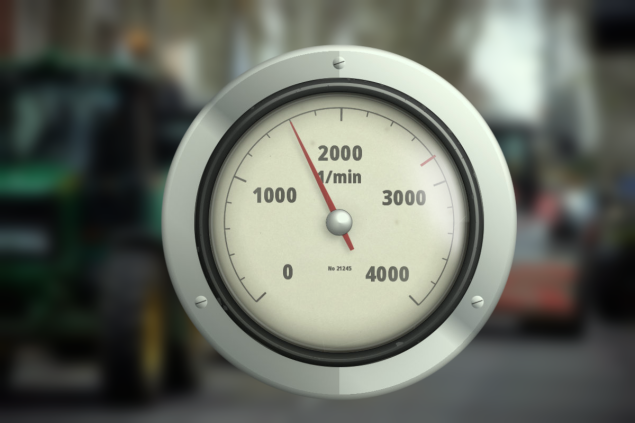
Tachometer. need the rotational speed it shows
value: 1600 rpm
